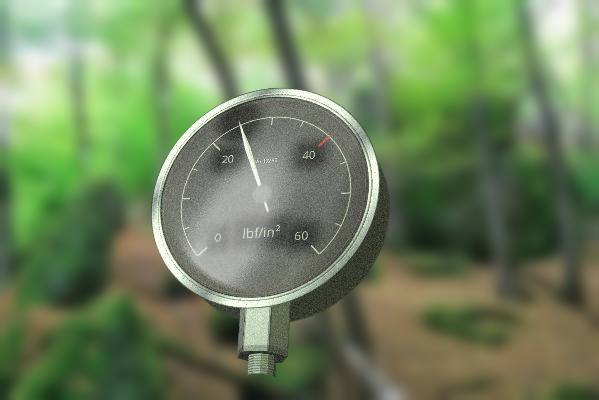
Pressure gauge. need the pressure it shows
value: 25 psi
